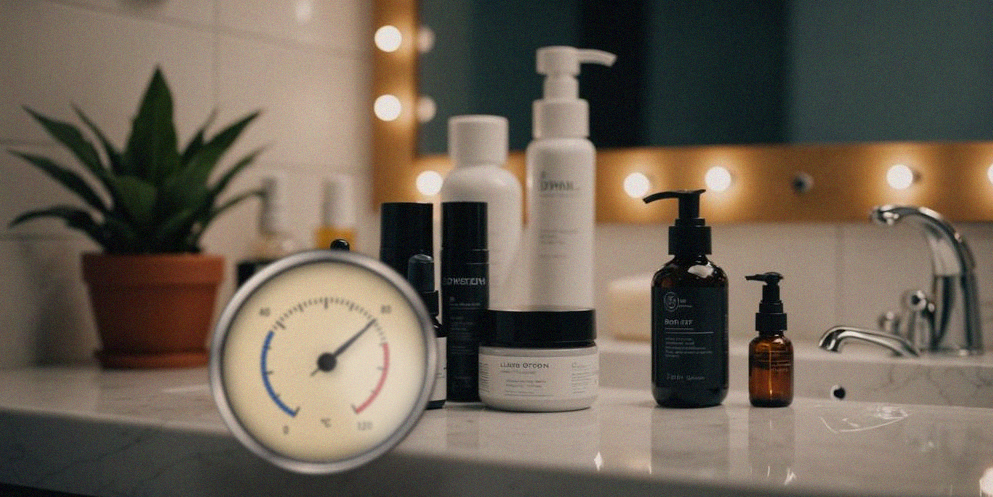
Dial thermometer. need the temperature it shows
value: 80 °C
